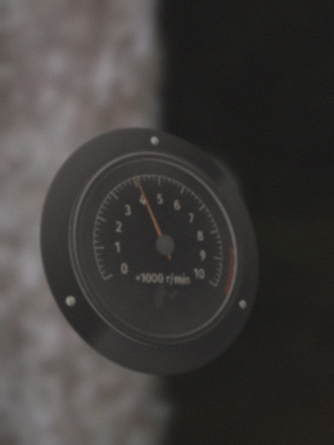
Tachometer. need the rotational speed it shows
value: 4000 rpm
